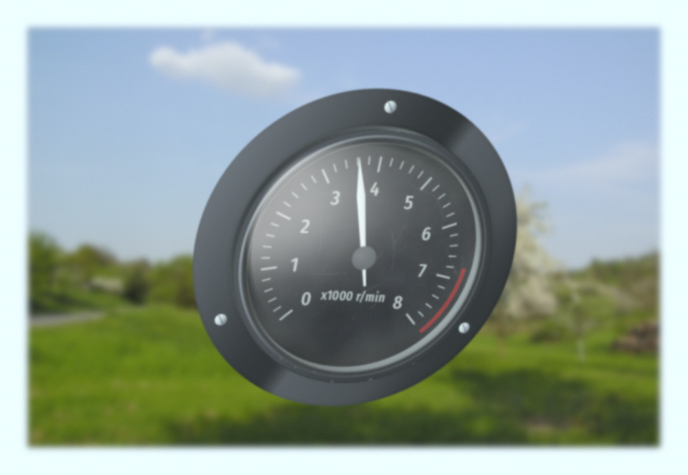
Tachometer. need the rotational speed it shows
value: 3600 rpm
